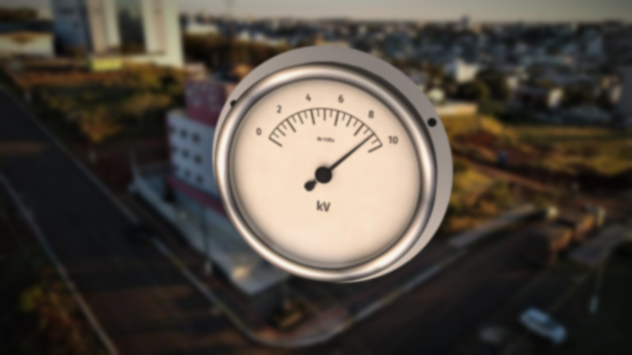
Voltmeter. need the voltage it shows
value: 9 kV
